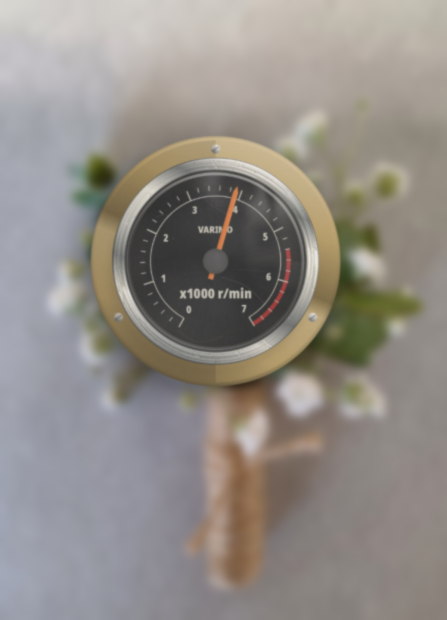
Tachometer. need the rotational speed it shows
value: 3900 rpm
